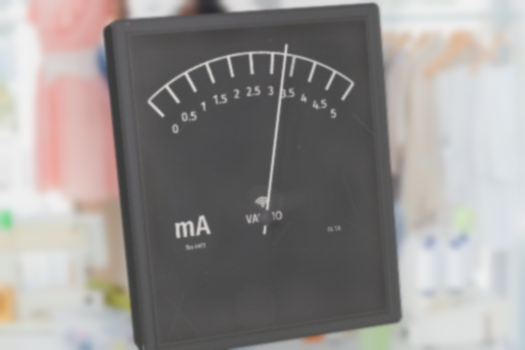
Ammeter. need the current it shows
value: 3.25 mA
